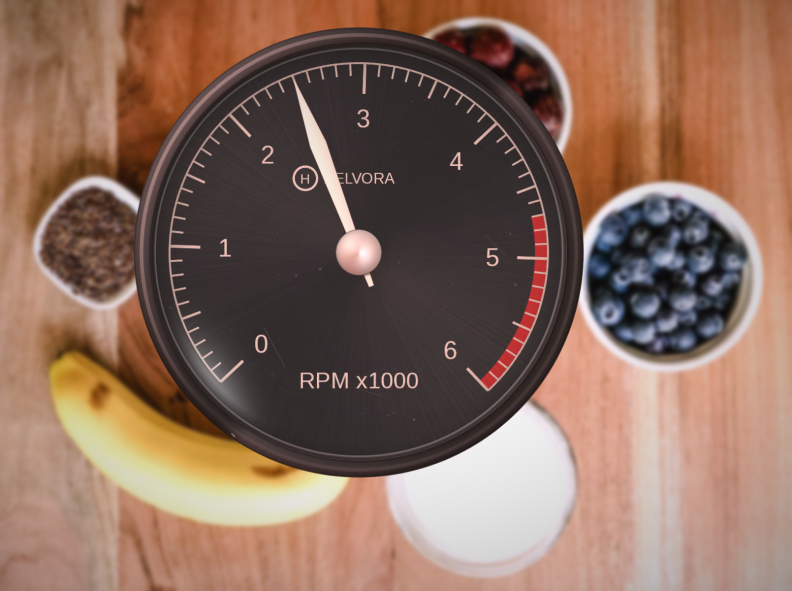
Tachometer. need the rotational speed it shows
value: 2500 rpm
